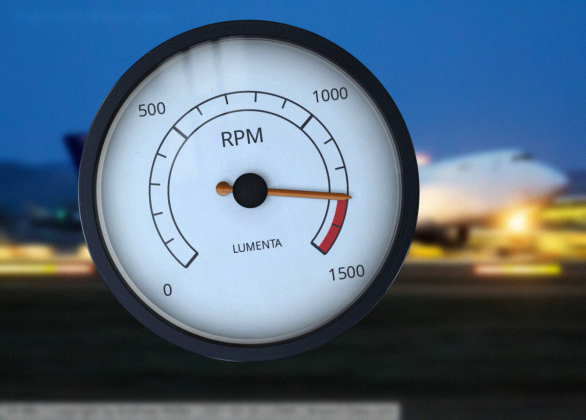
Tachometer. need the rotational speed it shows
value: 1300 rpm
